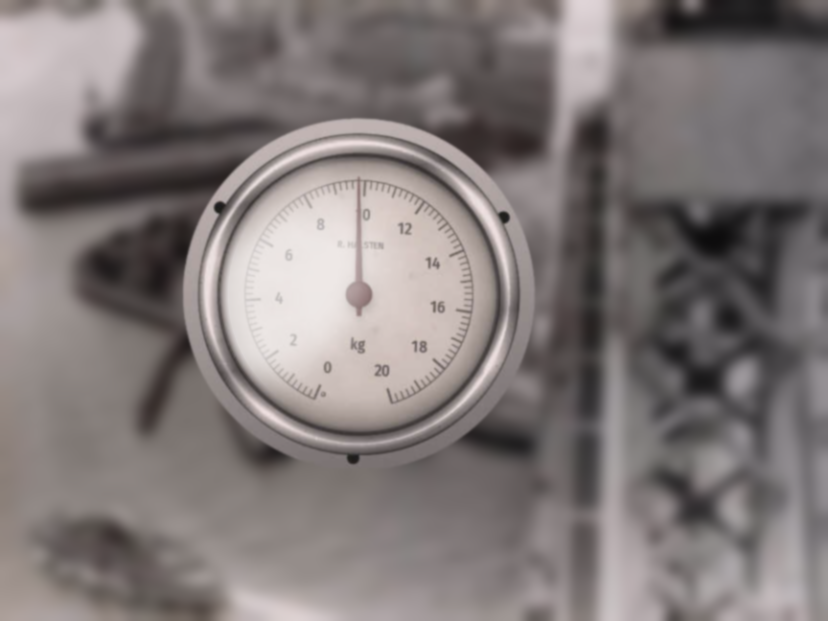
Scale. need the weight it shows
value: 9.8 kg
